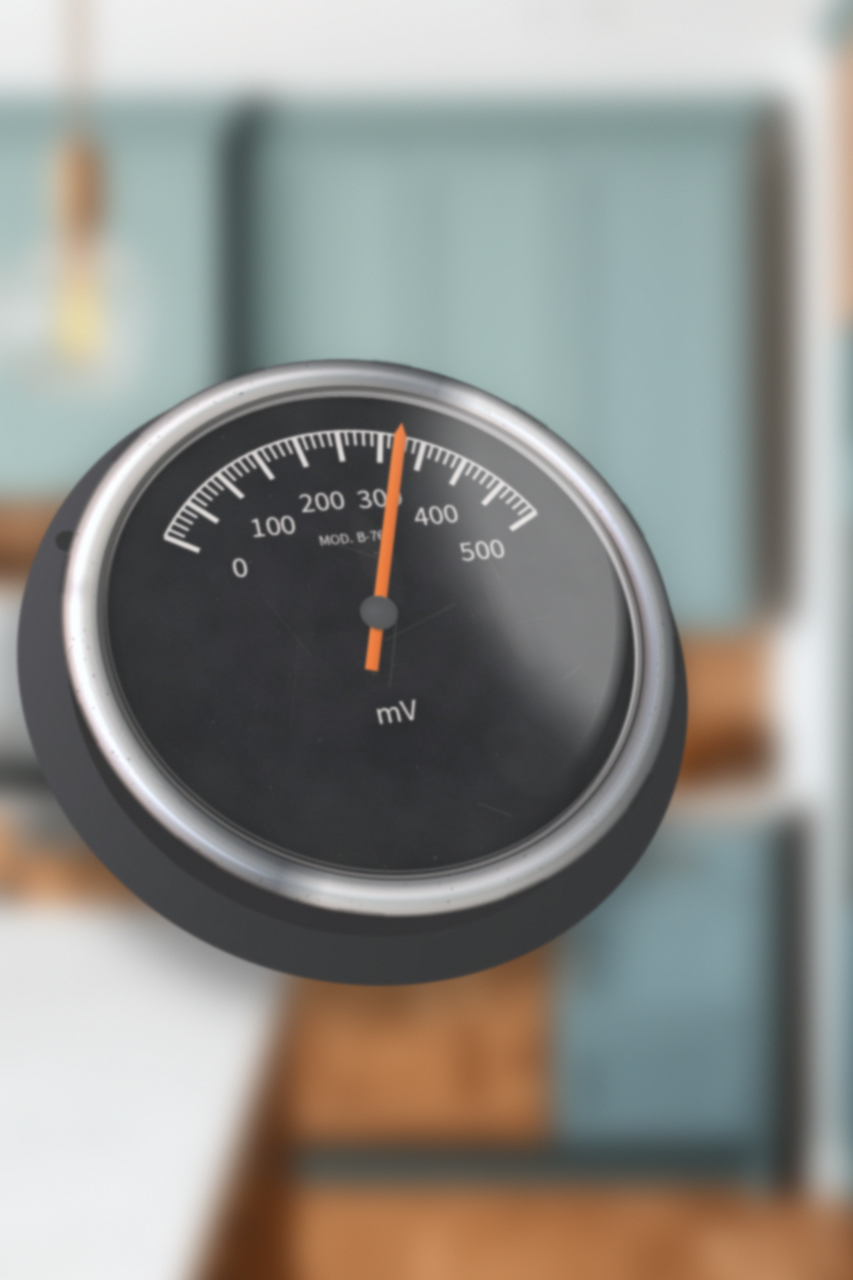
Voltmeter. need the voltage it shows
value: 320 mV
